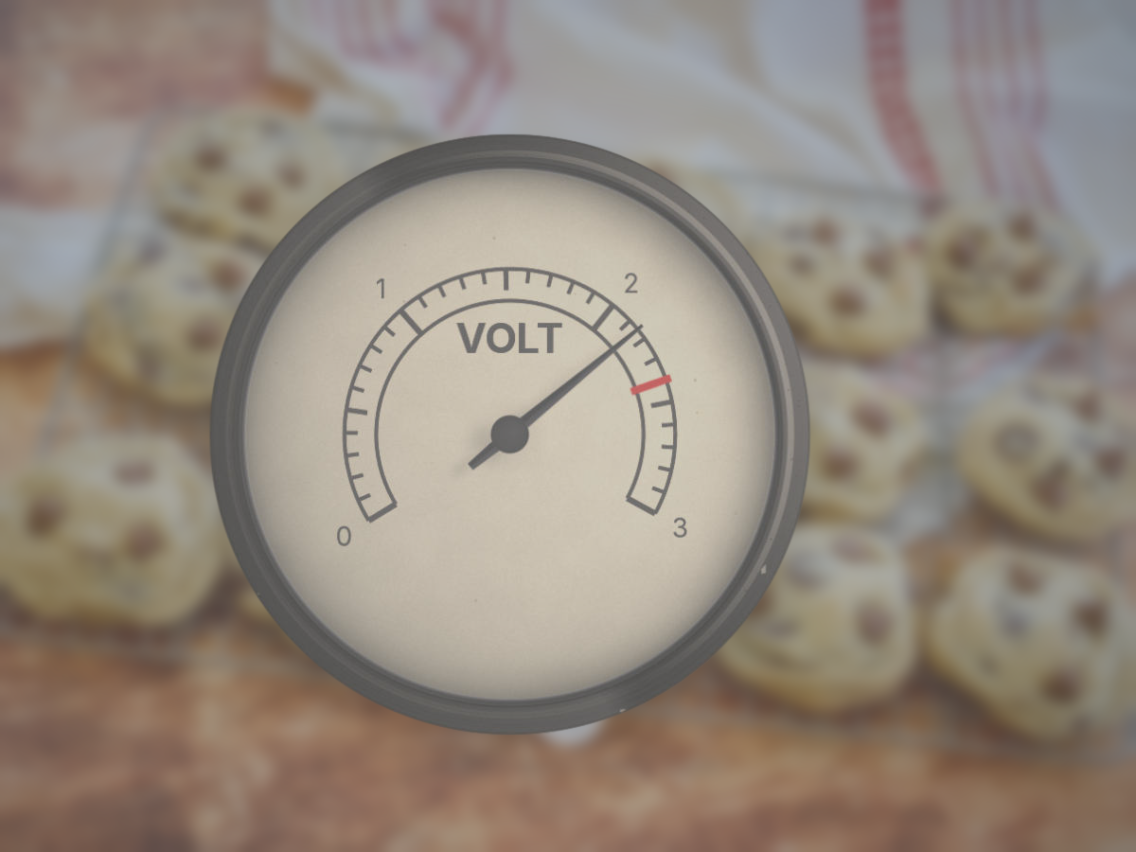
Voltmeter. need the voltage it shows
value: 2.15 V
